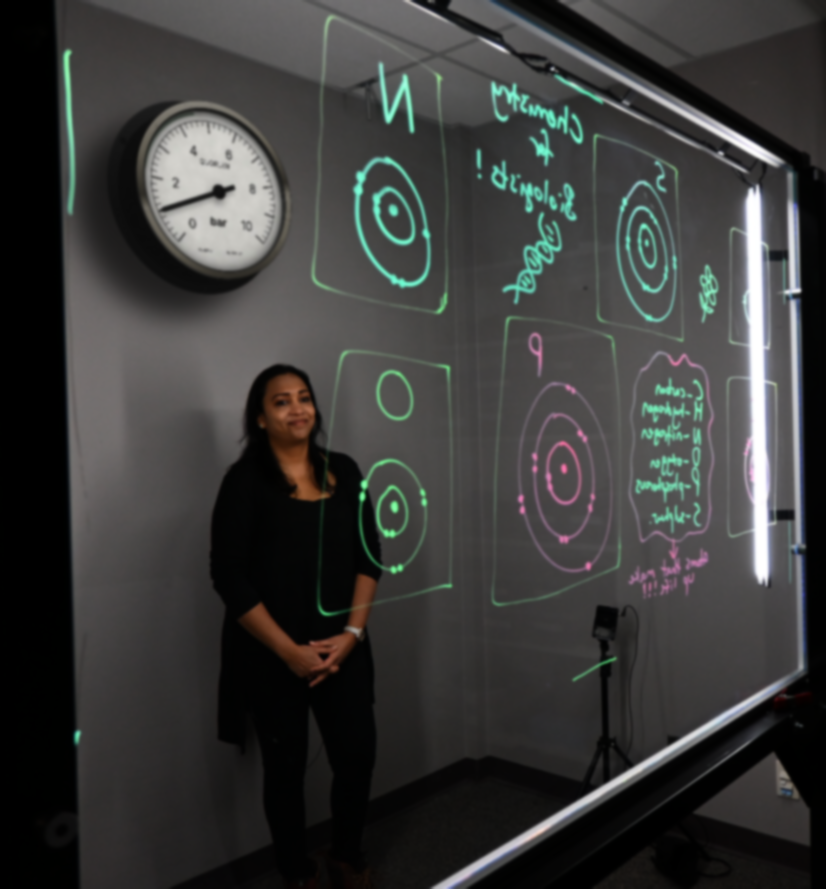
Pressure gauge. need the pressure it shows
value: 1 bar
